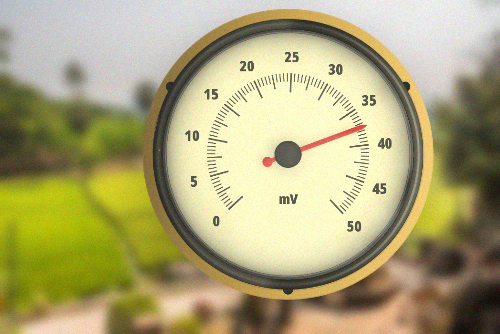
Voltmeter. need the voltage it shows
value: 37.5 mV
